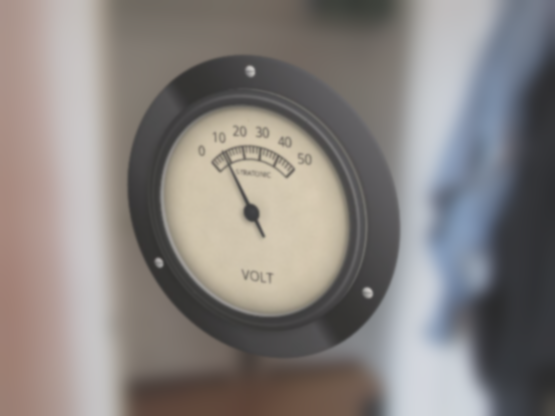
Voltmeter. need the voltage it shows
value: 10 V
